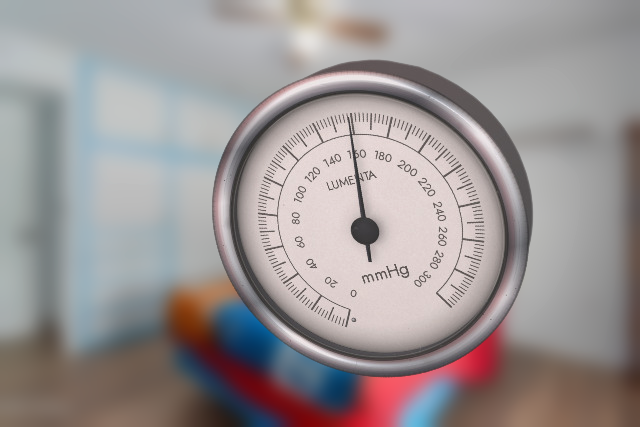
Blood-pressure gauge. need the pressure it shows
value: 160 mmHg
